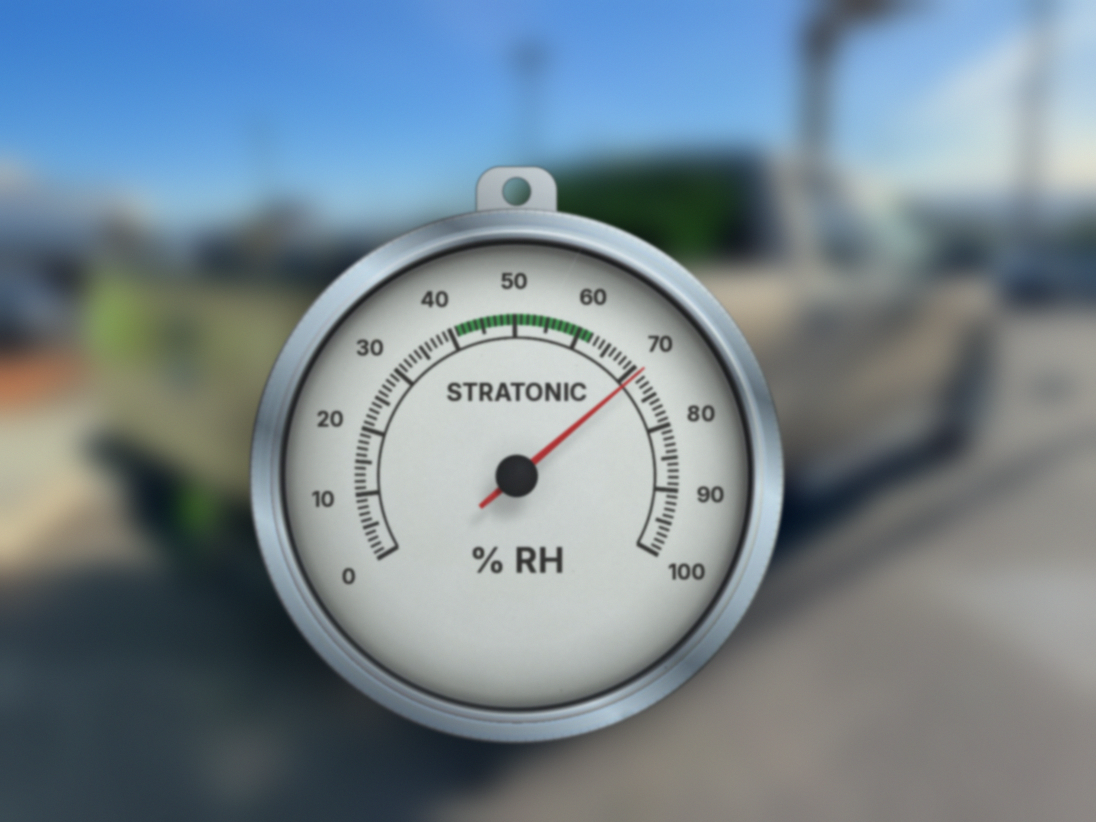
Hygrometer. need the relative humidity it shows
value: 71 %
